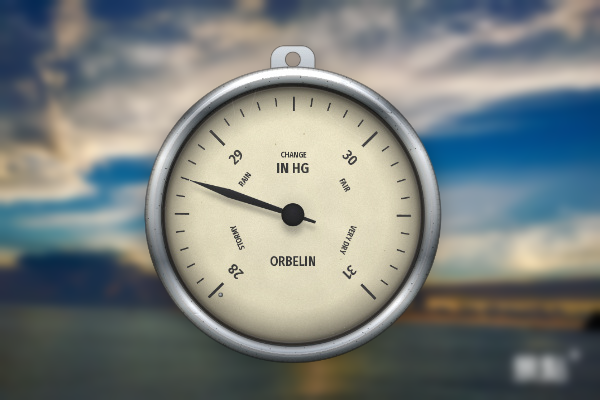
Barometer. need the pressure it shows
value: 28.7 inHg
